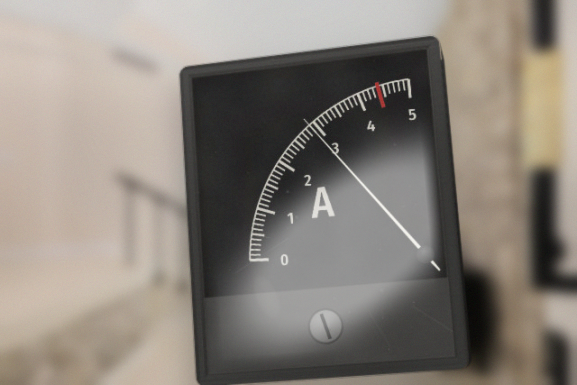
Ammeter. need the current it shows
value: 2.9 A
